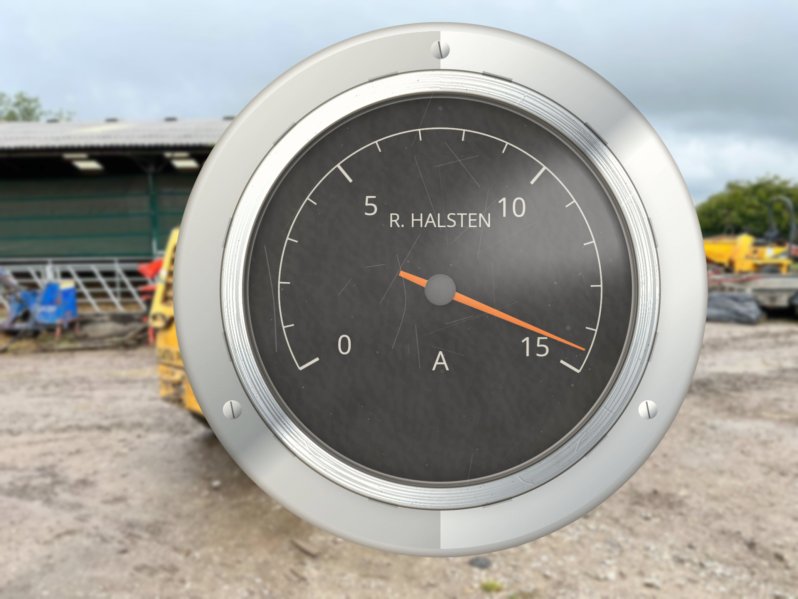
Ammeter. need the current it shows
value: 14.5 A
